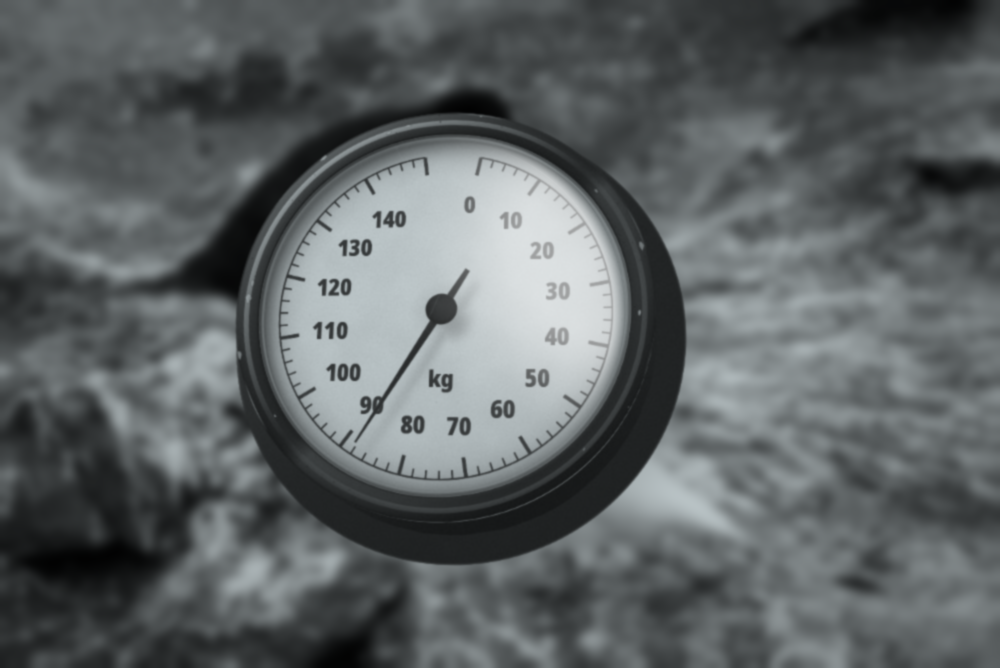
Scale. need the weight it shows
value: 88 kg
